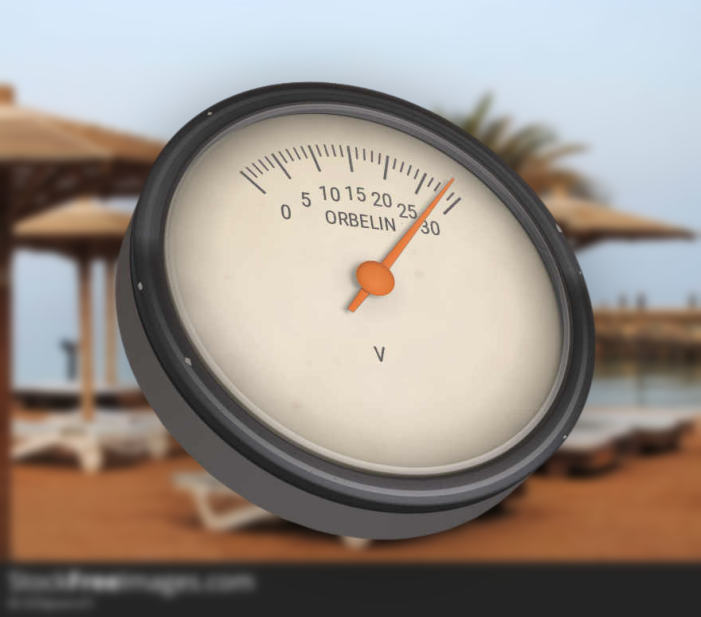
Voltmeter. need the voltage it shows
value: 28 V
